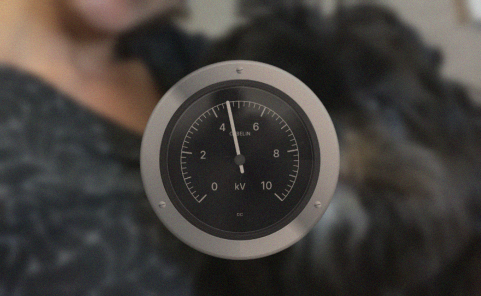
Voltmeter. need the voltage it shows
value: 4.6 kV
